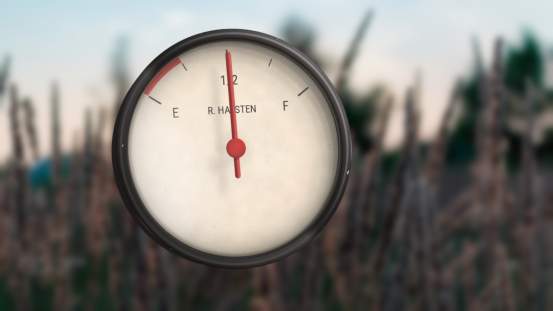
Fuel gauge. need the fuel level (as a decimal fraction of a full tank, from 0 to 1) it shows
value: 0.5
